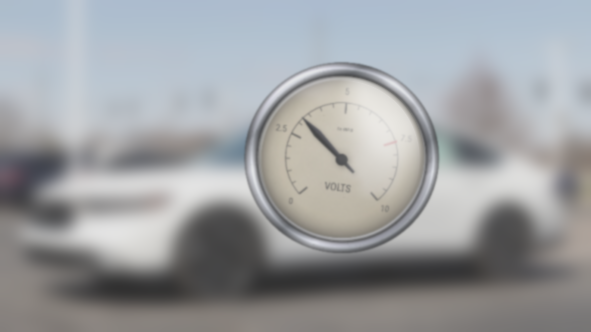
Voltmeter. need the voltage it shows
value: 3.25 V
